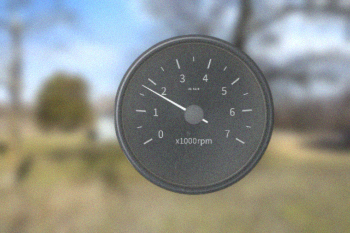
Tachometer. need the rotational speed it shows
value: 1750 rpm
